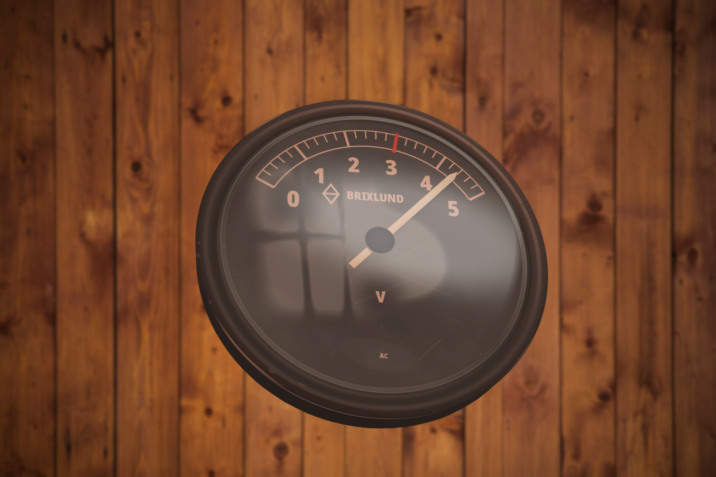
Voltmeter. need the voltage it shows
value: 4.4 V
